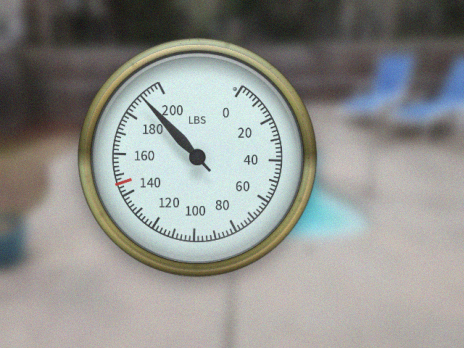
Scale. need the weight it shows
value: 190 lb
